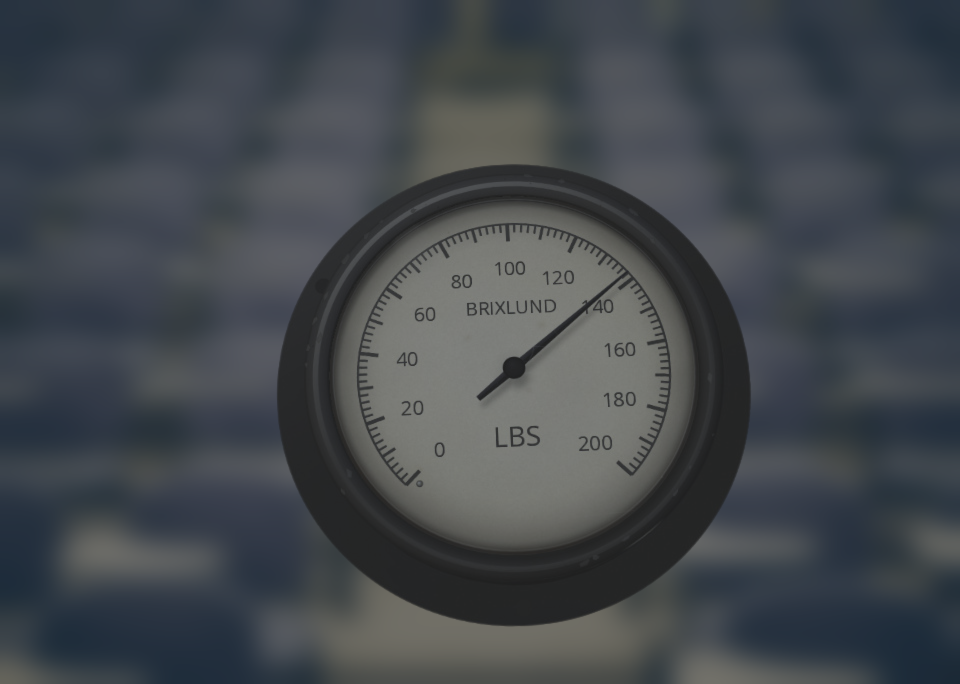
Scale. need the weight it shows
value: 138 lb
